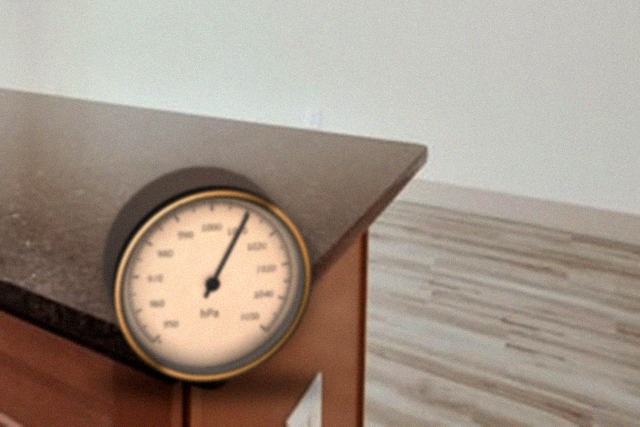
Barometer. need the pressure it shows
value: 1010 hPa
